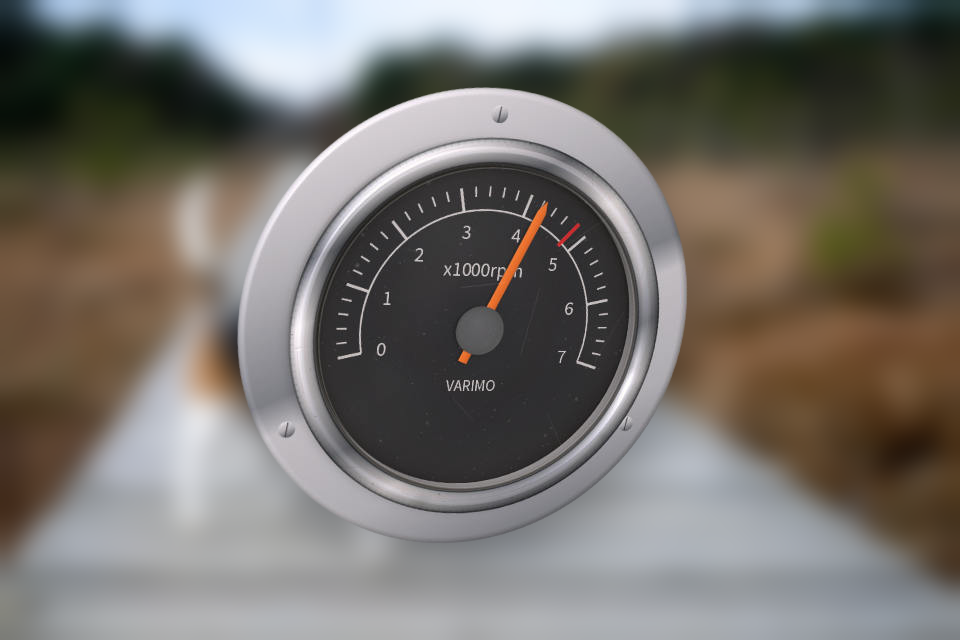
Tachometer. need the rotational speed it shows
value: 4200 rpm
